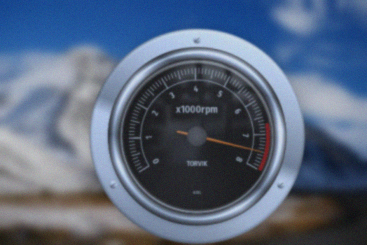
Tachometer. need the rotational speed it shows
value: 7500 rpm
